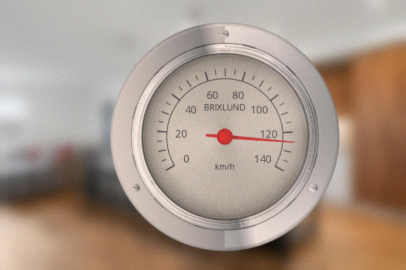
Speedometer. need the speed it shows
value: 125 km/h
